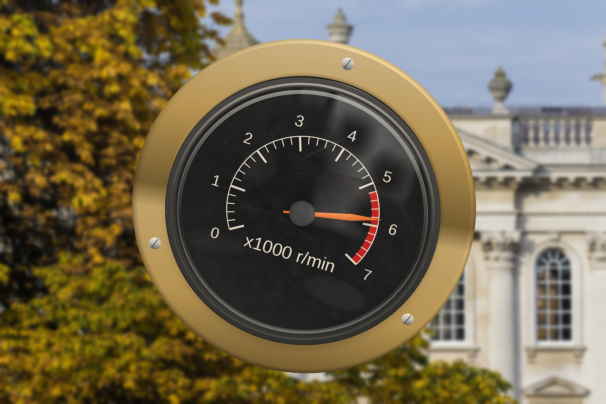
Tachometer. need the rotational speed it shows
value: 5800 rpm
